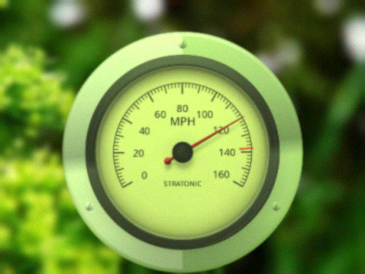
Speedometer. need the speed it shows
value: 120 mph
